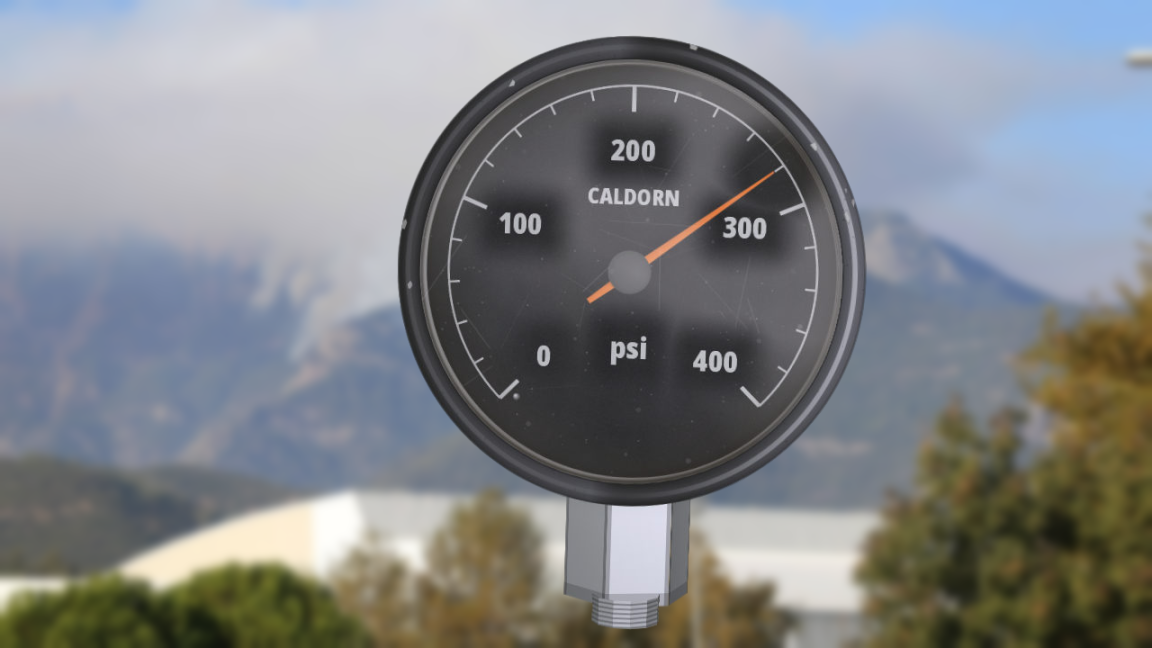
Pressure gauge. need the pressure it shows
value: 280 psi
